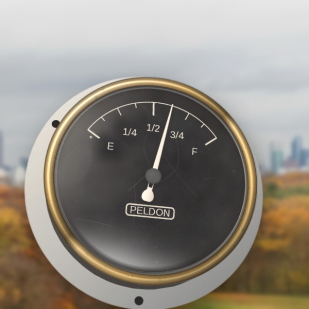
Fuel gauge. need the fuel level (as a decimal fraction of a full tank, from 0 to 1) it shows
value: 0.625
